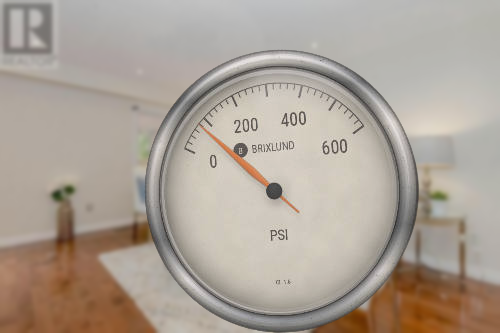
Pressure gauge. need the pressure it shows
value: 80 psi
